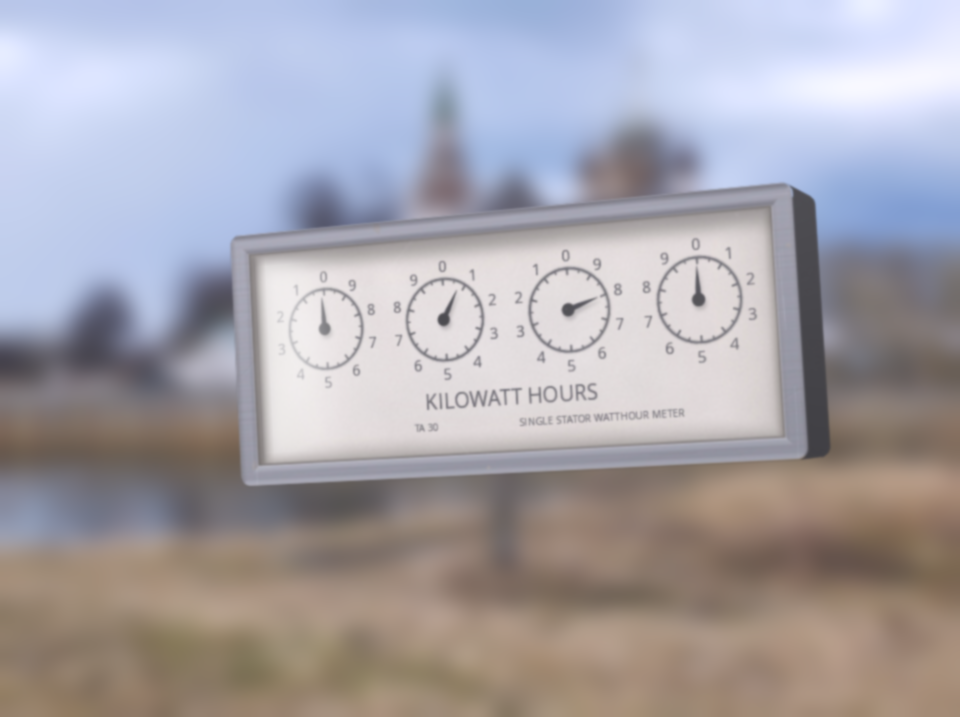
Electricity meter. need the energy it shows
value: 80 kWh
